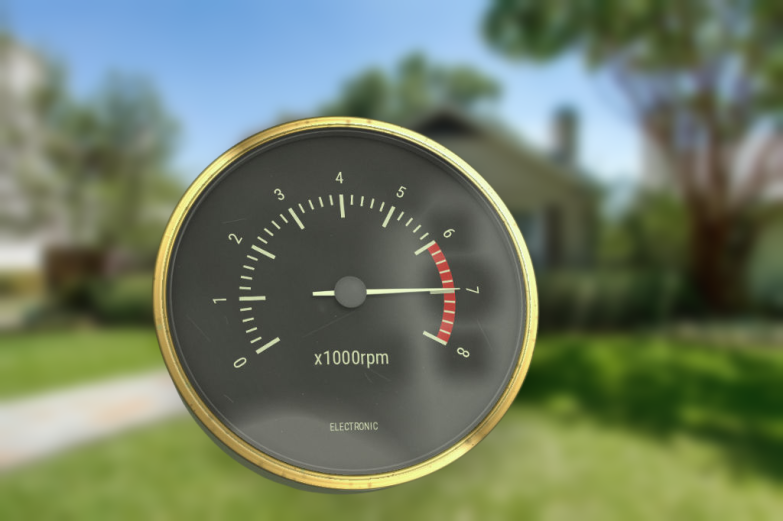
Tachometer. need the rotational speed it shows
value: 7000 rpm
